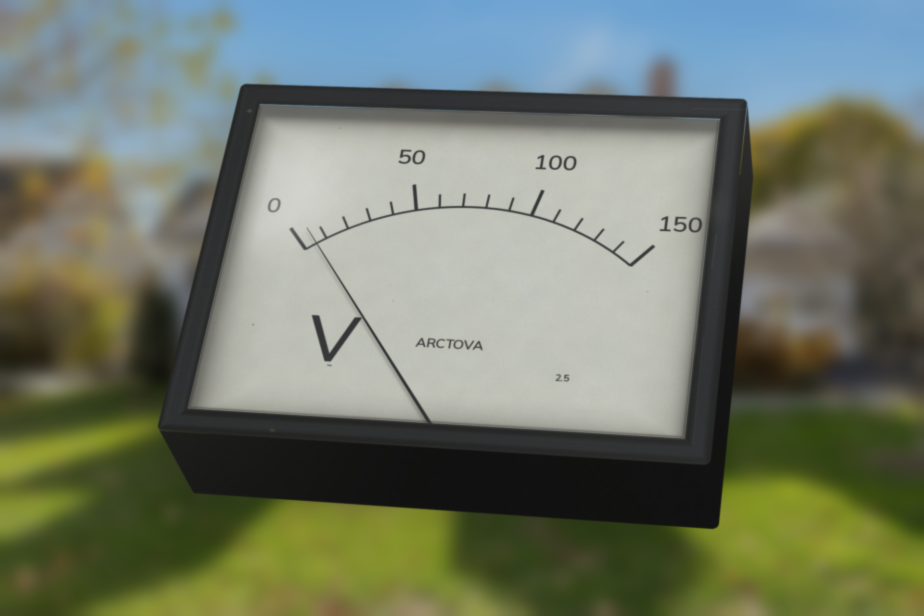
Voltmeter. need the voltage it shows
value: 5 V
